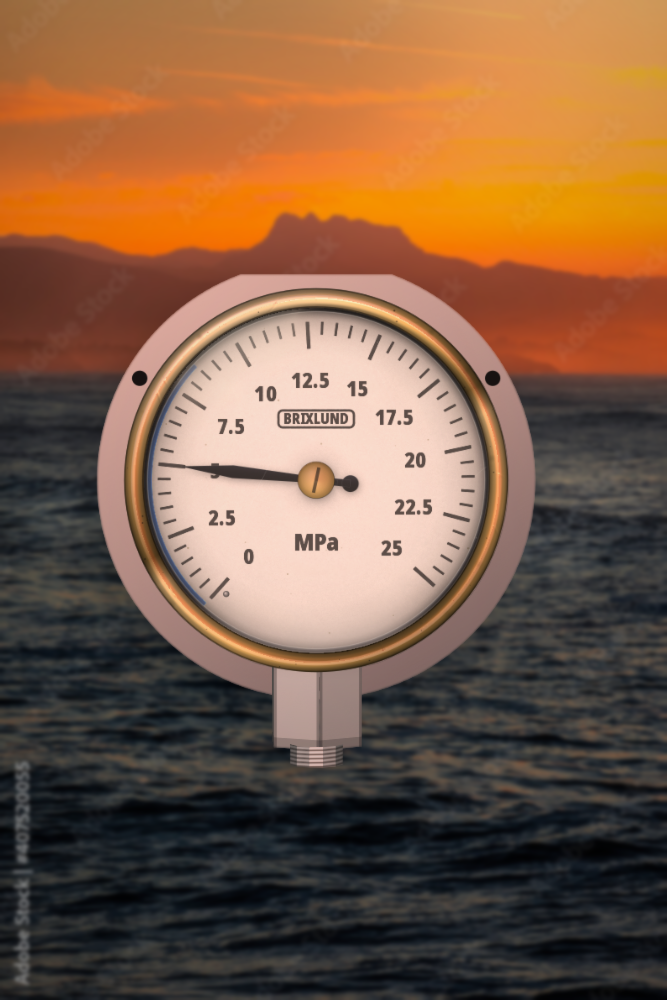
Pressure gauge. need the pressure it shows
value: 5 MPa
